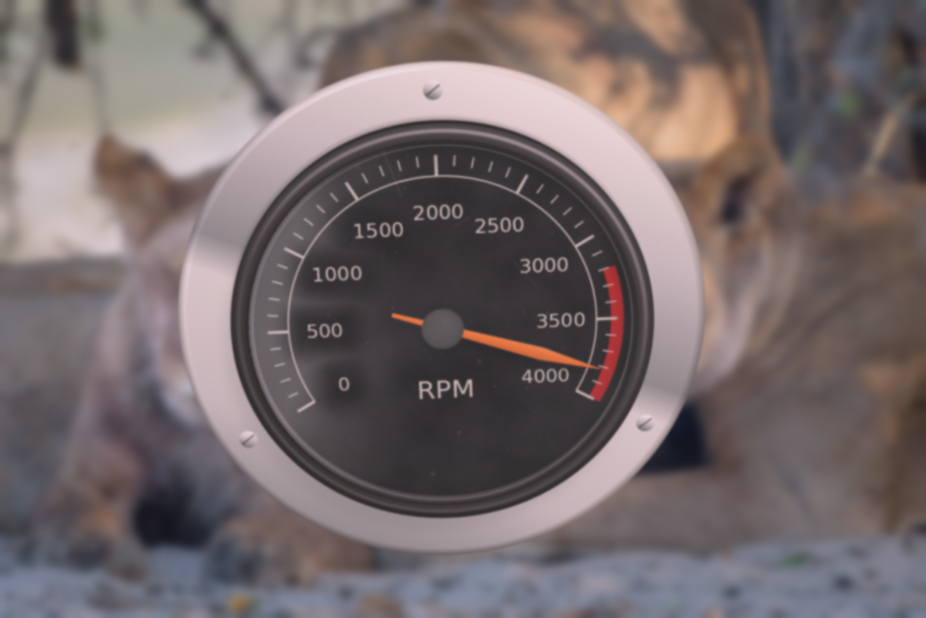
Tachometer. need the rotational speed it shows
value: 3800 rpm
